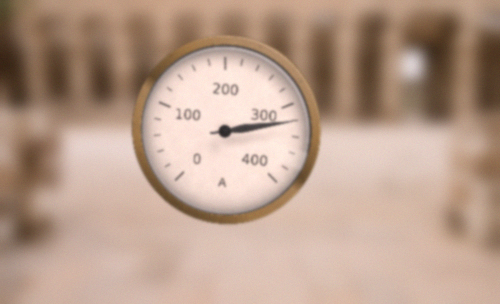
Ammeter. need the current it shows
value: 320 A
